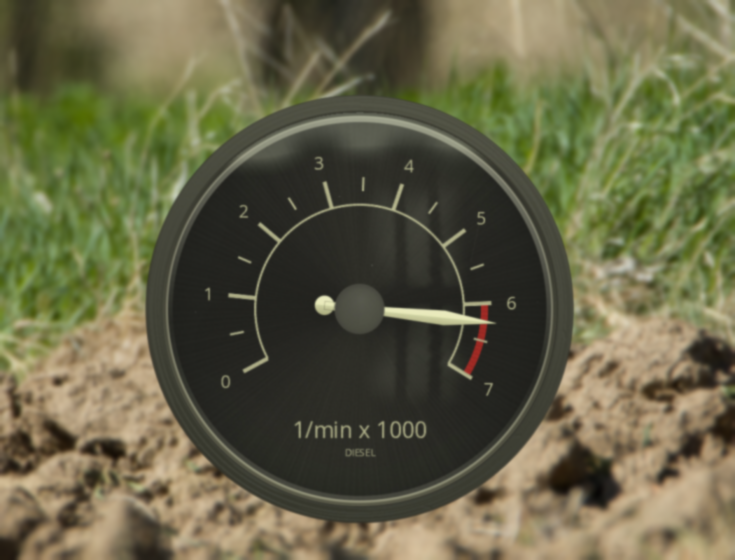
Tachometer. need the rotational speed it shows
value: 6250 rpm
